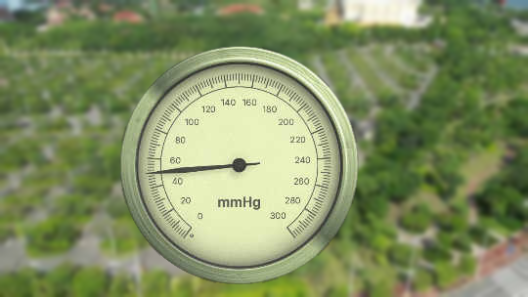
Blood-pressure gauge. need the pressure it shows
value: 50 mmHg
